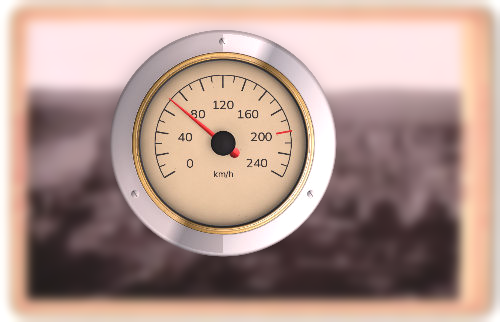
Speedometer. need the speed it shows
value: 70 km/h
